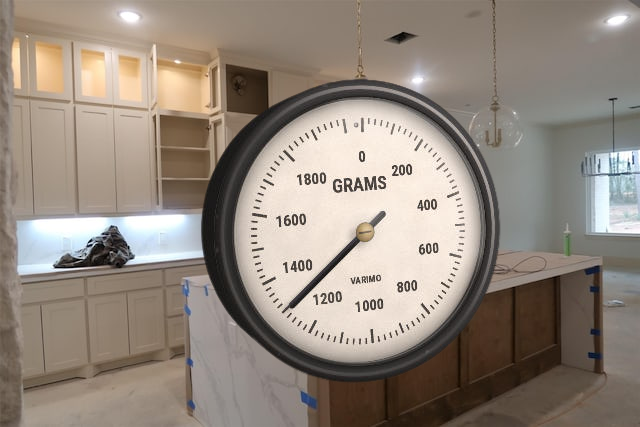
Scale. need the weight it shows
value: 1300 g
